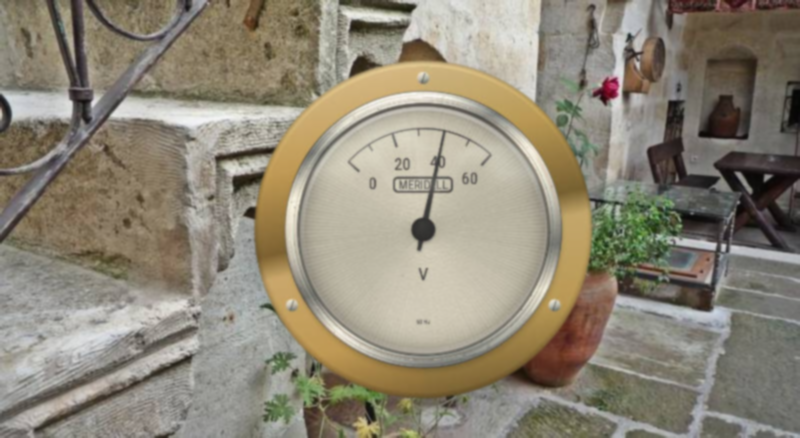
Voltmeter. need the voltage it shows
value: 40 V
